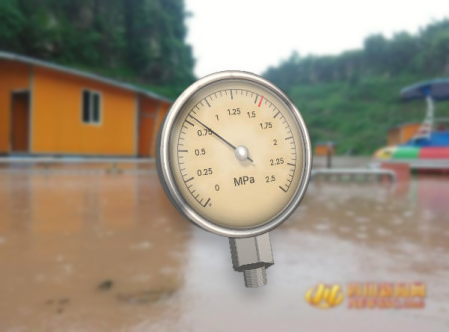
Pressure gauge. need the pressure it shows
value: 0.8 MPa
